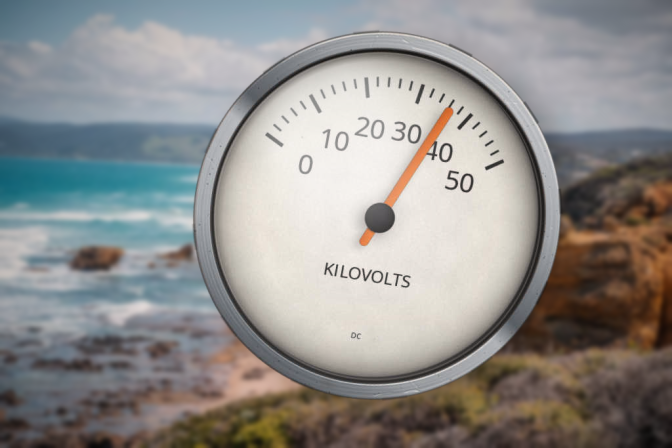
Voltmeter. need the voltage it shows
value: 36 kV
